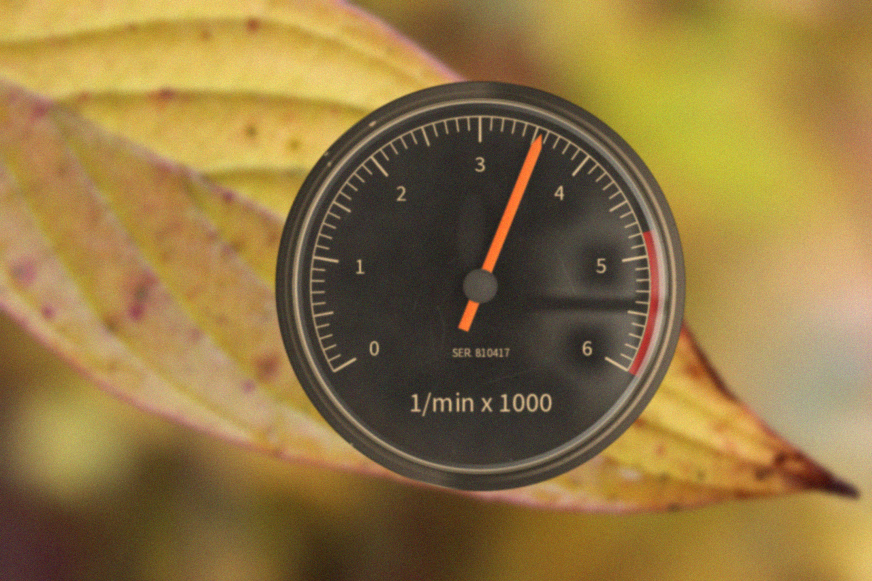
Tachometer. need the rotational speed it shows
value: 3550 rpm
